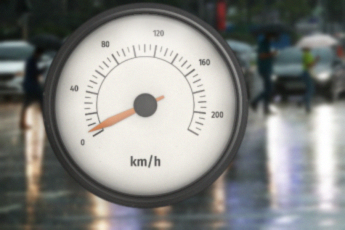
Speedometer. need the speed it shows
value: 5 km/h
